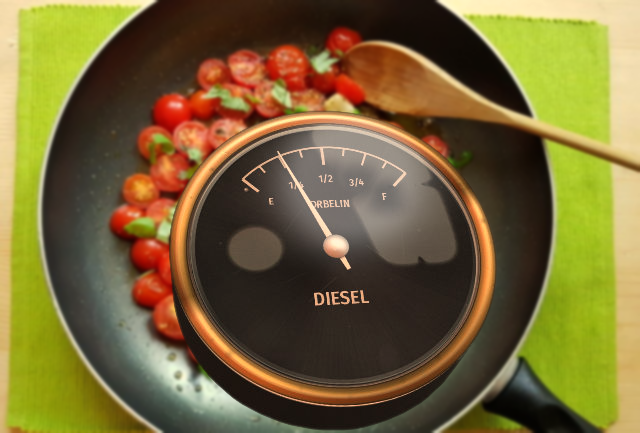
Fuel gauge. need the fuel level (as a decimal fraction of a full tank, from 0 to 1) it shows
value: 0.25
